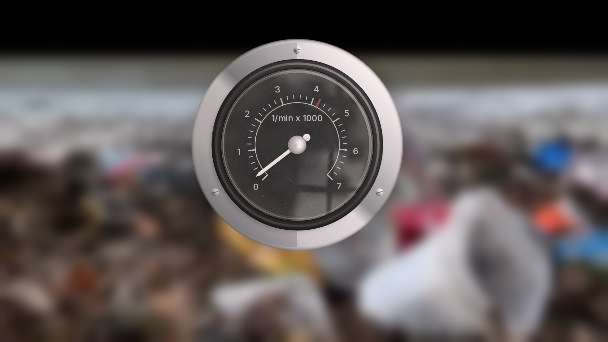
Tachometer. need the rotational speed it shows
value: 200 rpm
